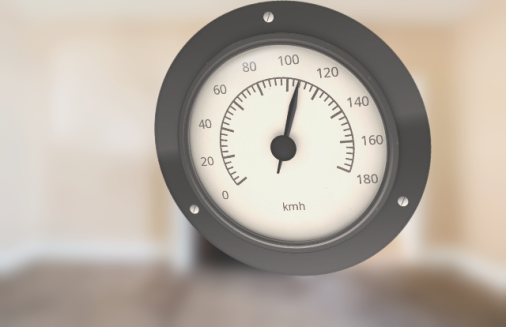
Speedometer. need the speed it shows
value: 108 km/h
